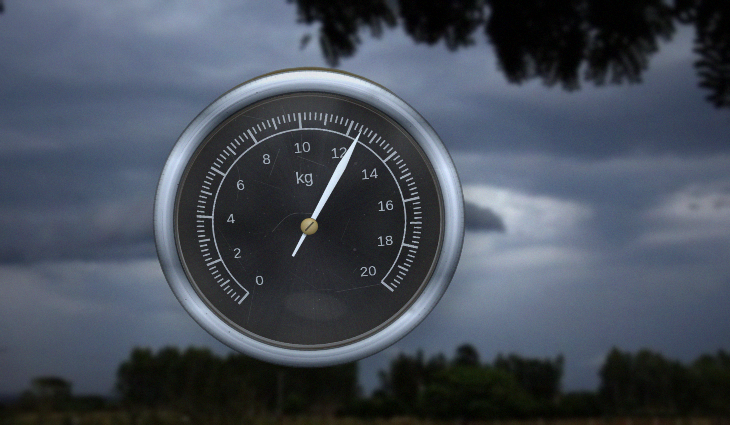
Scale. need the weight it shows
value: 12.4 kg
